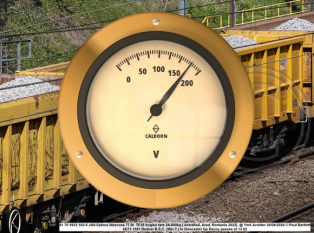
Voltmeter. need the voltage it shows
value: 175 V
